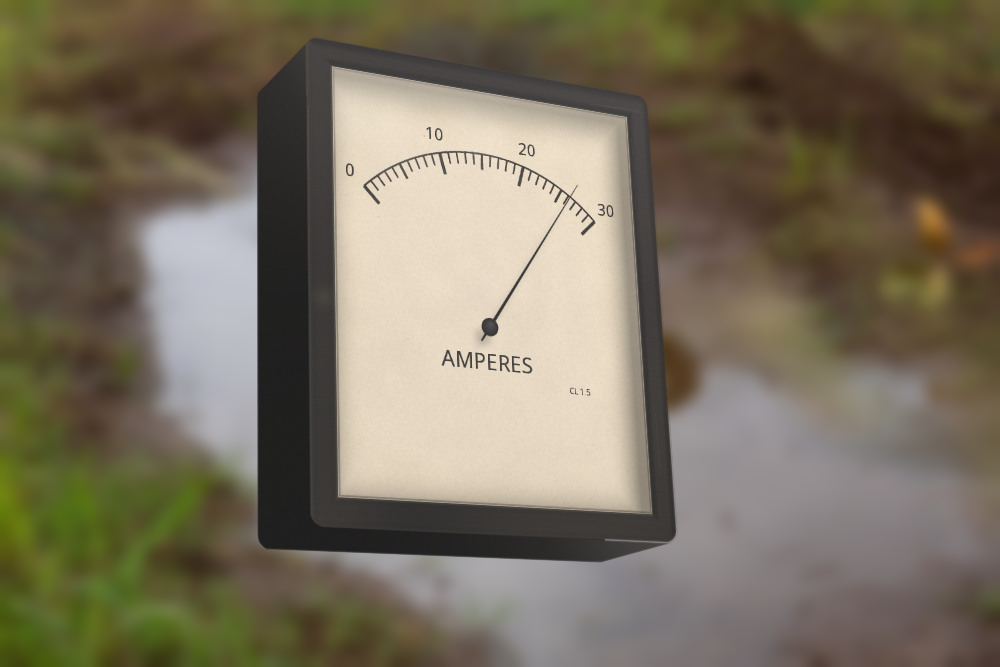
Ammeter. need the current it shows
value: 26 A
